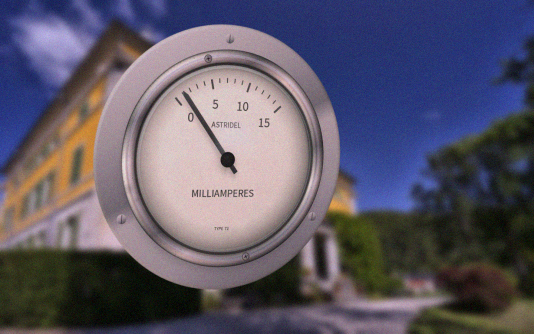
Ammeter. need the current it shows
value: 1 mA
